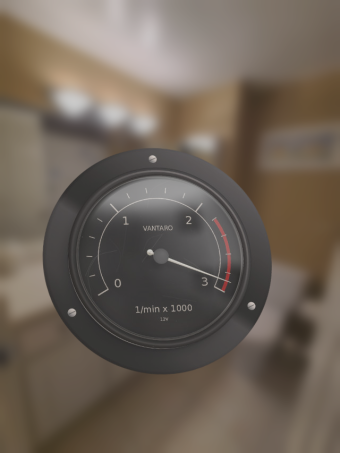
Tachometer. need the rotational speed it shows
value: 2900 rpm
